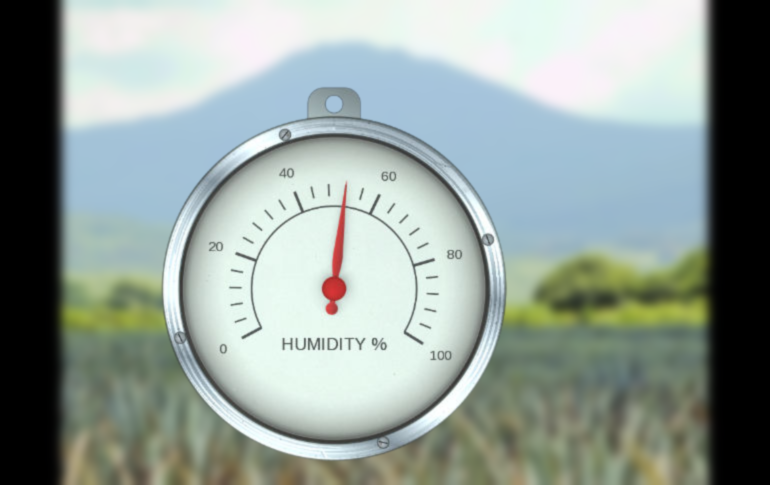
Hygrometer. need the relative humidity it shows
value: 52 %
